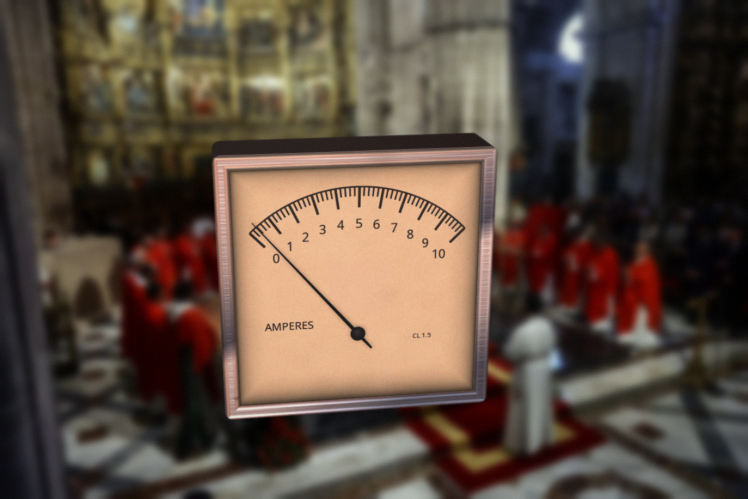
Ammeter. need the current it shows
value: 0.4 A
